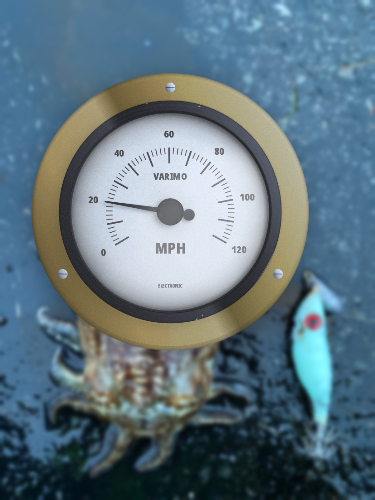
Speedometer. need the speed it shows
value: 20 mph
